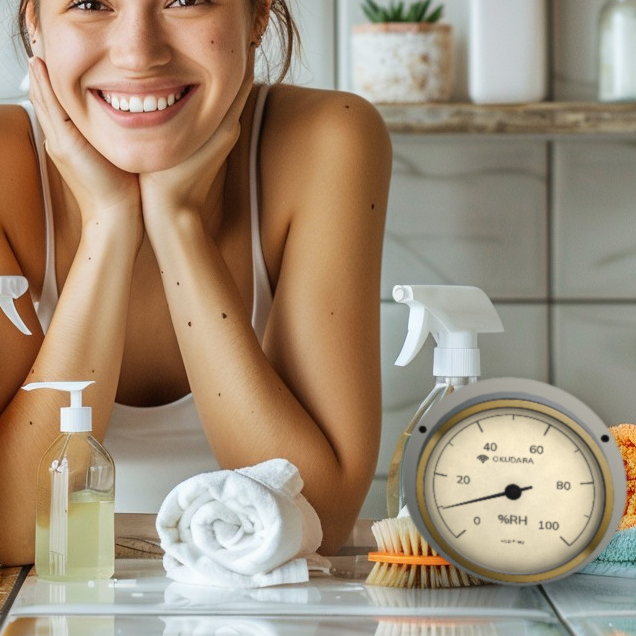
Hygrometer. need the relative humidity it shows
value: 10 %
